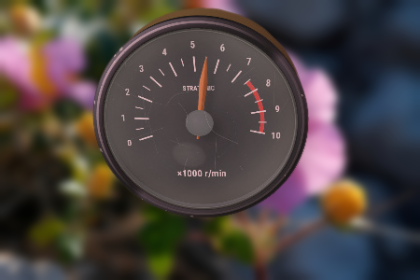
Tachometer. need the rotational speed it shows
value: 5500 rpm
